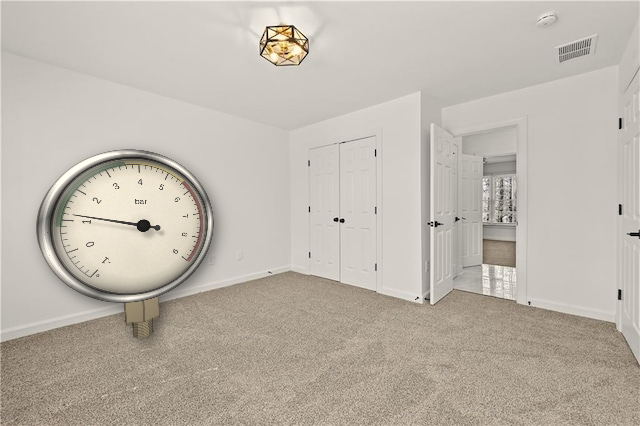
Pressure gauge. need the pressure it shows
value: 1.2 bar
